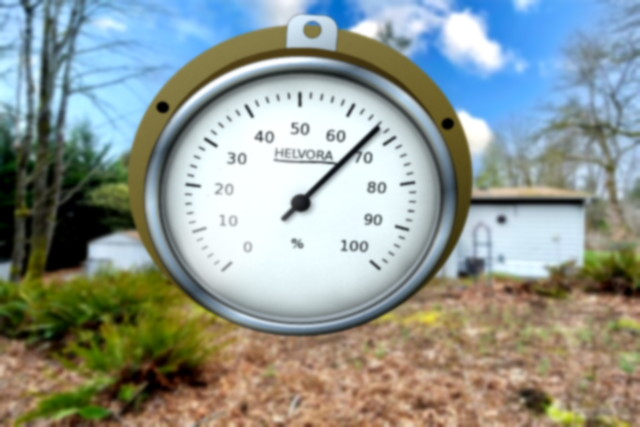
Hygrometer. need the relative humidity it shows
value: 66 %
